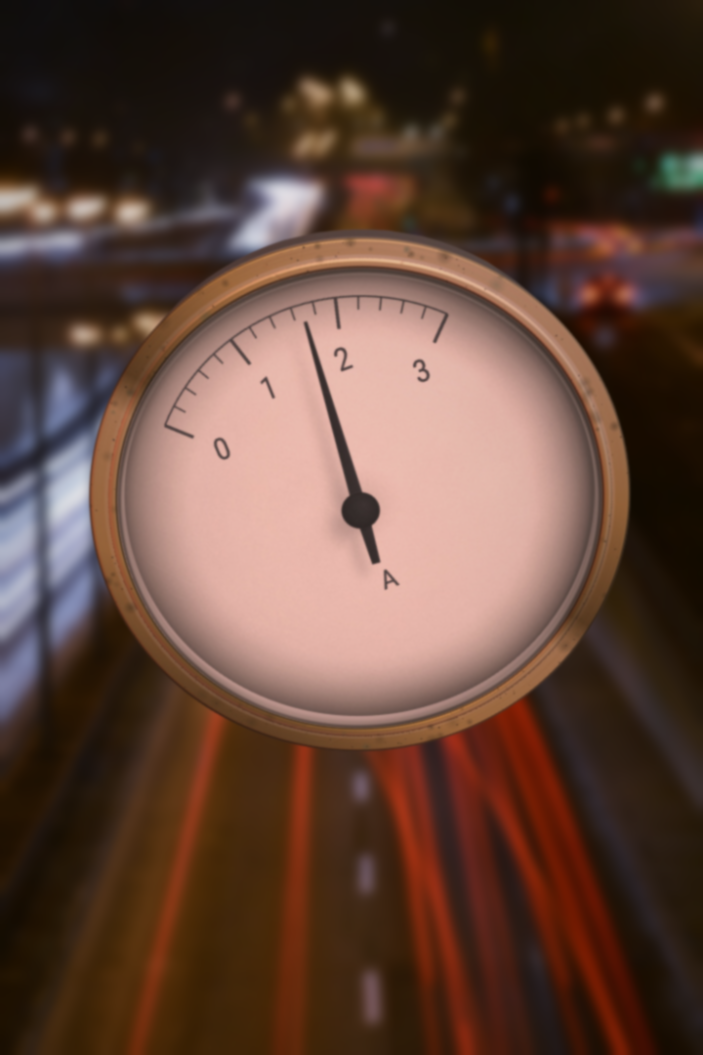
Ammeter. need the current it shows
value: 1.7 A
